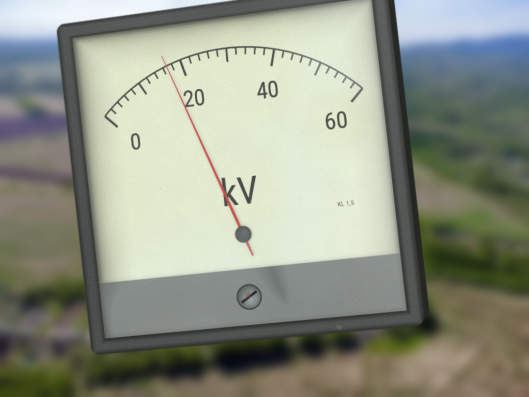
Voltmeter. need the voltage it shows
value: 17 kV
